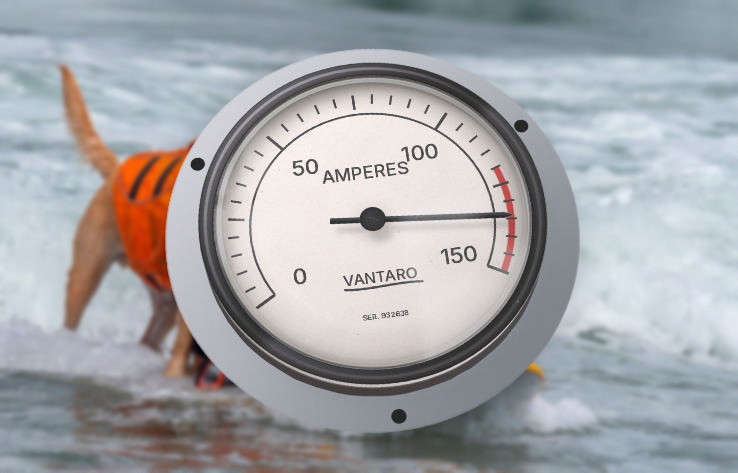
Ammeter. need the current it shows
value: 135 A
